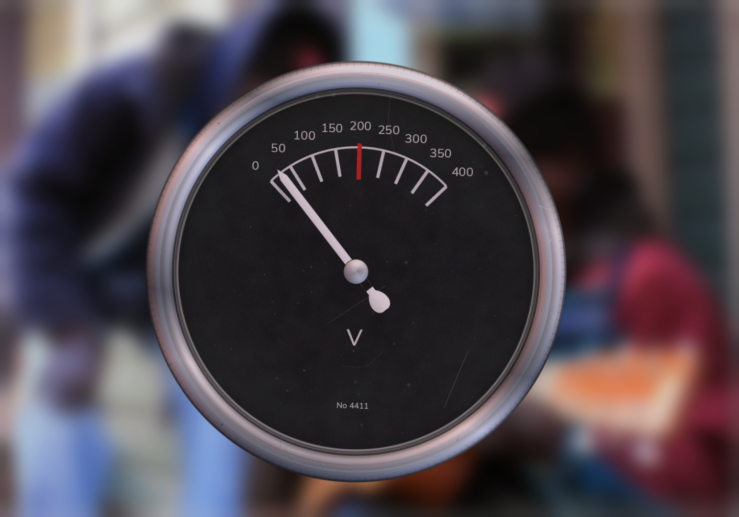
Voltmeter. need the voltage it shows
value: 25 V
